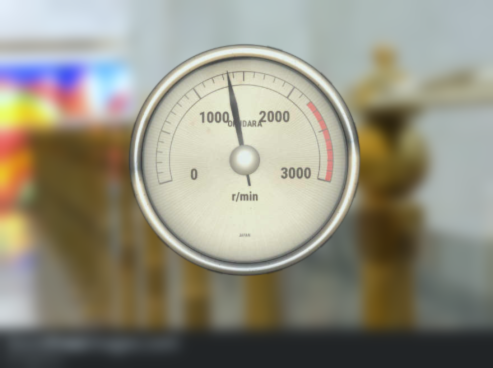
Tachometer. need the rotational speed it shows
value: 1350 rpm
